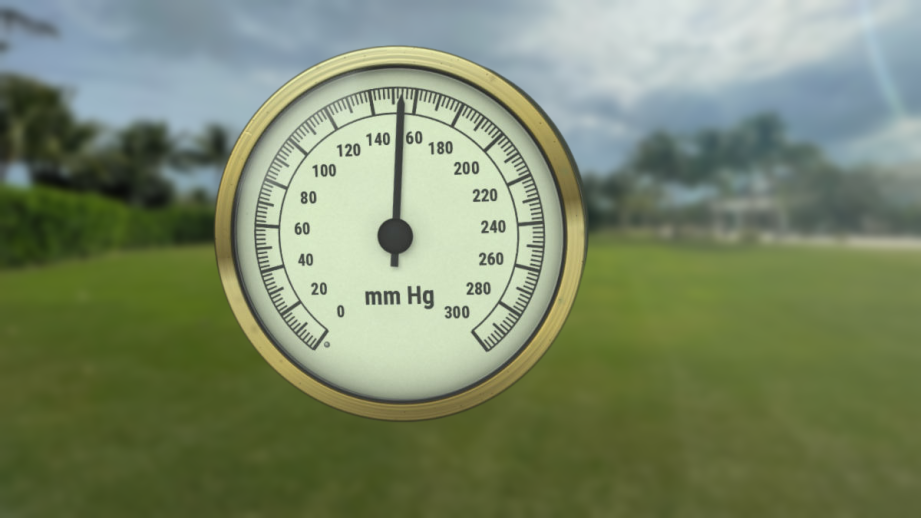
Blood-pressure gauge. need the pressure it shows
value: 154 mmHg
